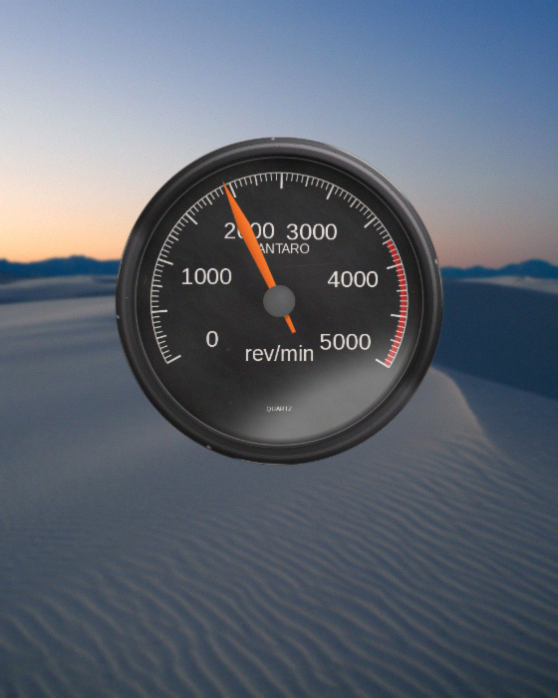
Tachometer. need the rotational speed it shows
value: 1950 rpm
